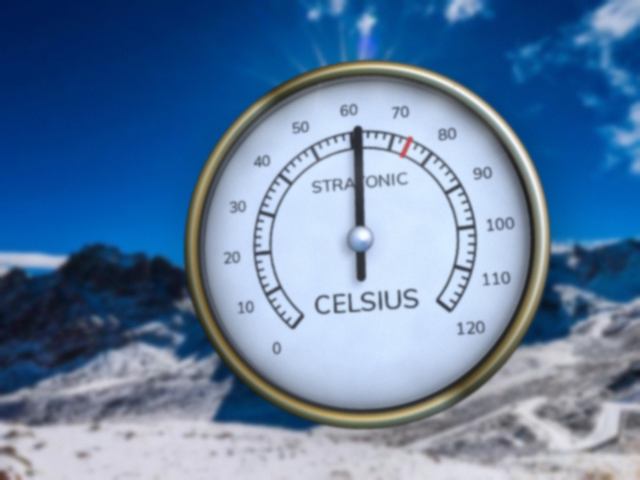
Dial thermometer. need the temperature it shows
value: 62 °C
